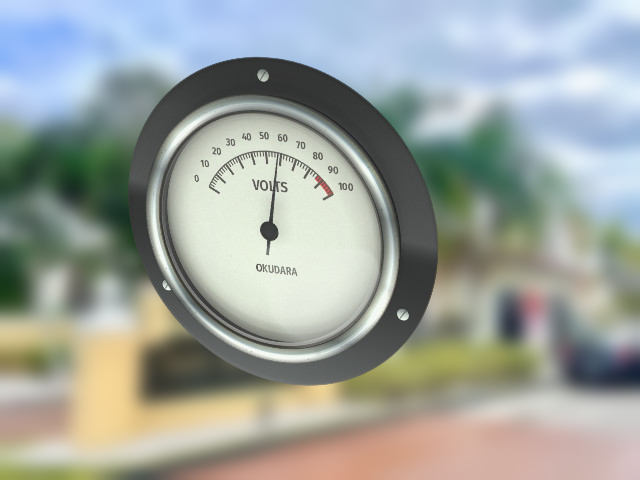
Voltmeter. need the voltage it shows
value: 60 V
